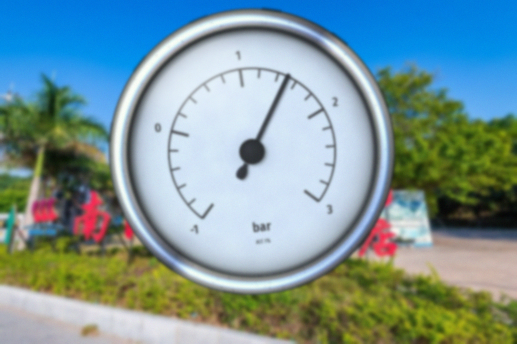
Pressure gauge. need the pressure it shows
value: 1.5 bar
